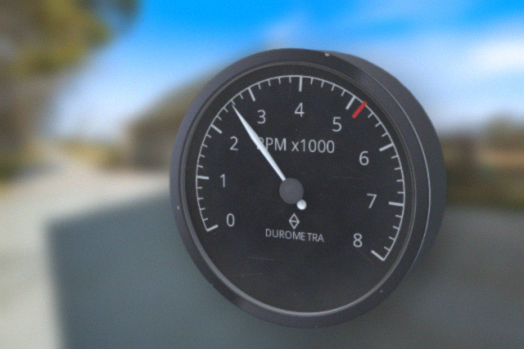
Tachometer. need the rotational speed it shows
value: 2600 rpm
